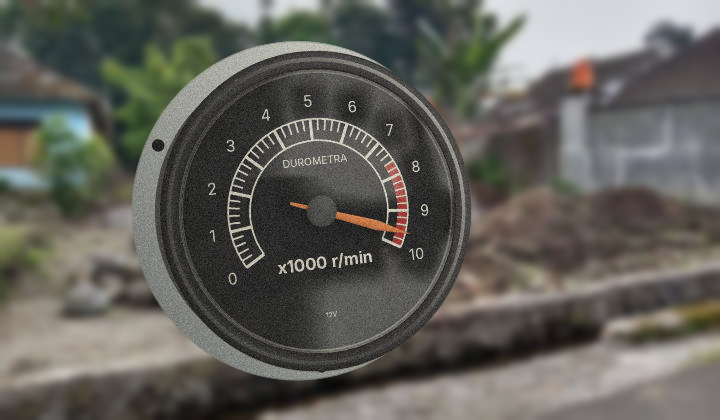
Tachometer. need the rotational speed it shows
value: 9600 rpm
